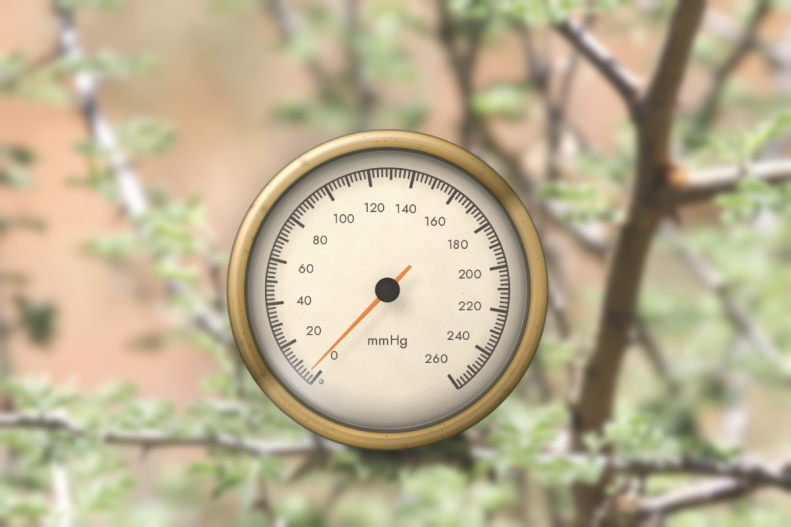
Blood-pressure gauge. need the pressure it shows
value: 4 mmHg
